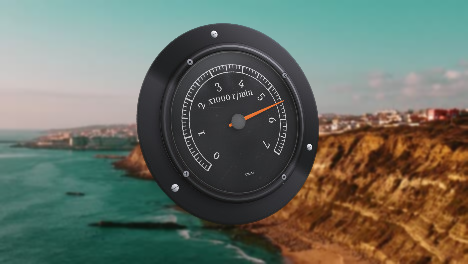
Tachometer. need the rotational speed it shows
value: 5500 rpm
